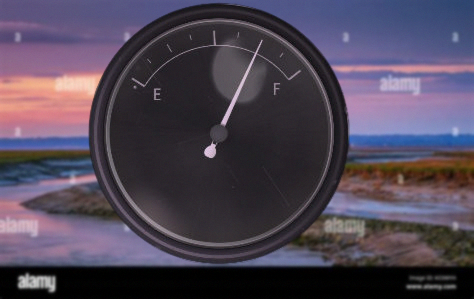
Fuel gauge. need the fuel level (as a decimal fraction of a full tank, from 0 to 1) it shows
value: 0.75
